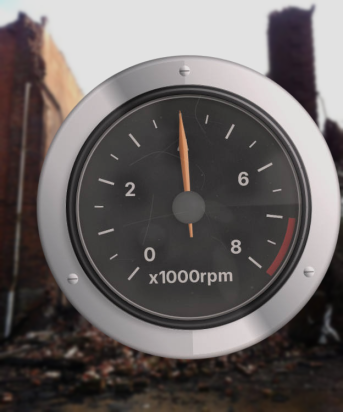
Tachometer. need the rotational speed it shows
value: 4000 rpm
